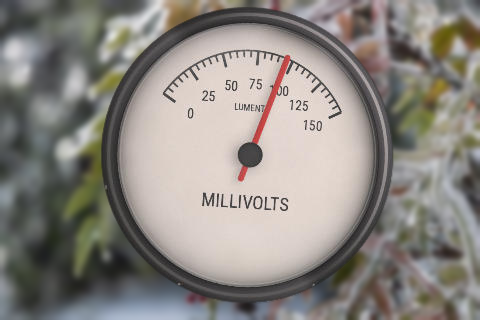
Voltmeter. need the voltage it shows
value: 95 mV
